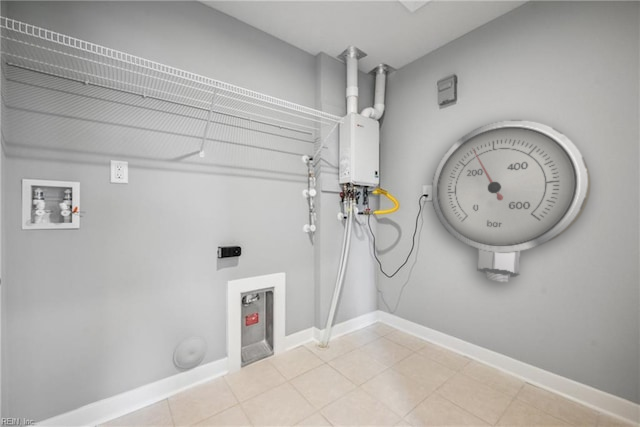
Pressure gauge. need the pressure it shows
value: 250 bar
